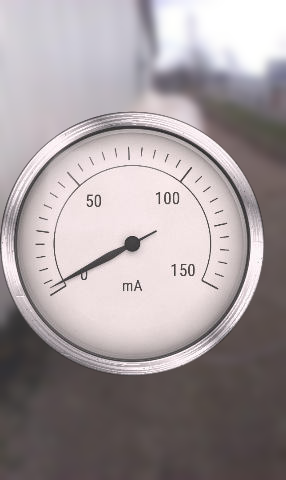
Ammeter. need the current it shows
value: 2.5 mA
